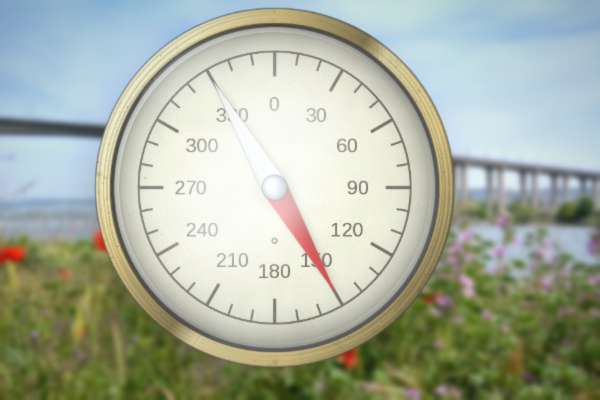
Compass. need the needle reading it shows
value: 150 °
